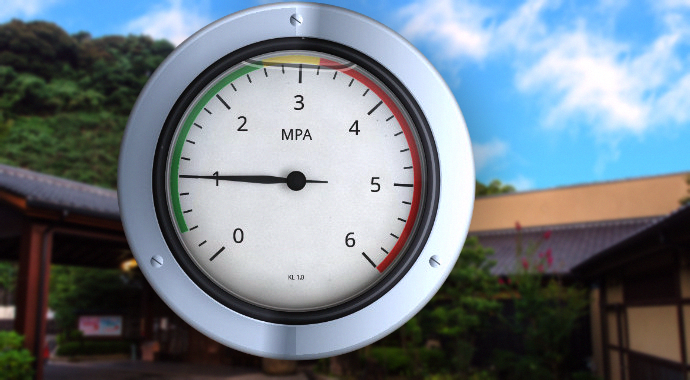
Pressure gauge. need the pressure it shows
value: 1 MPa
